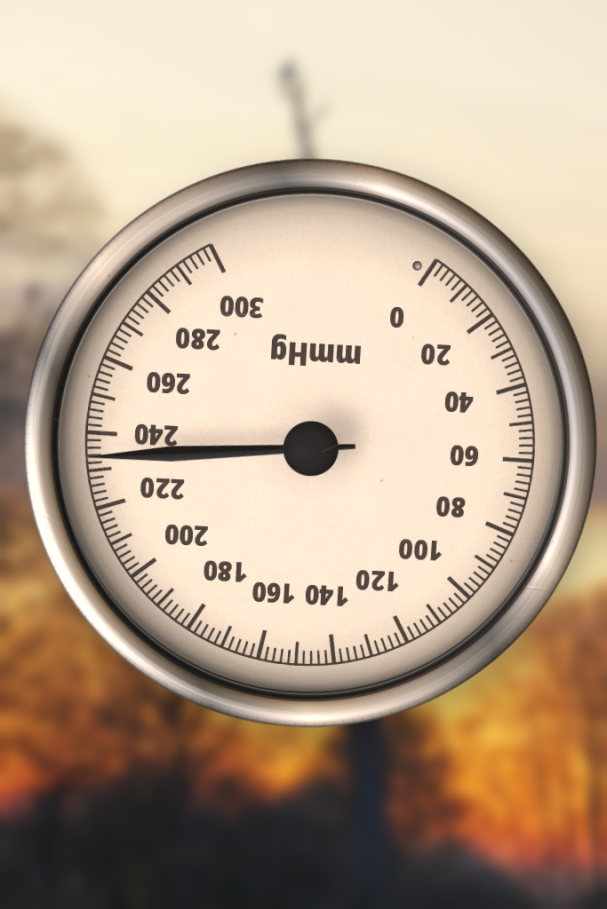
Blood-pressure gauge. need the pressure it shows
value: 234 mmHg
